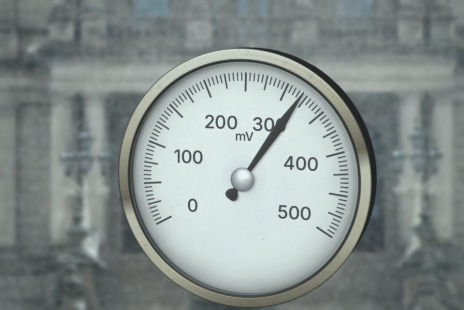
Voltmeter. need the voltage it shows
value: 320 mV
